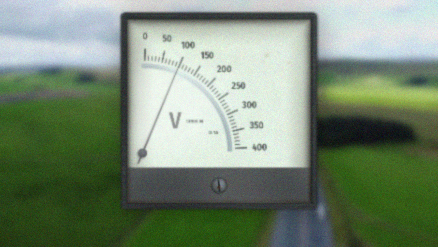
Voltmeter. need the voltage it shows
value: 100 V
